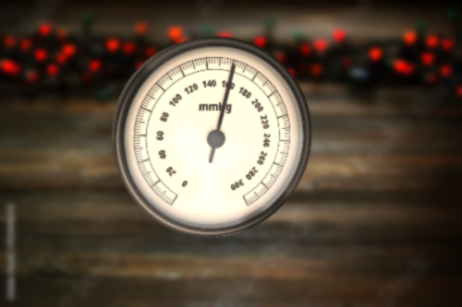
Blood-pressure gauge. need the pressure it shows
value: 160 mmHg
